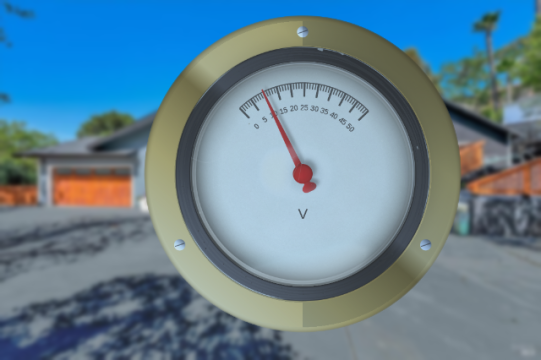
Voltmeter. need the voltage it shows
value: 10 V
